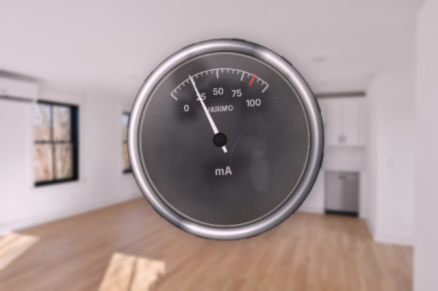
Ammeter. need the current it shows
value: 25 mA
